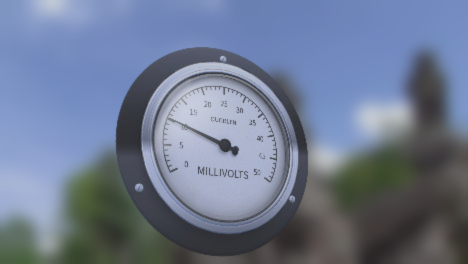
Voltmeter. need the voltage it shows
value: 10 mV
